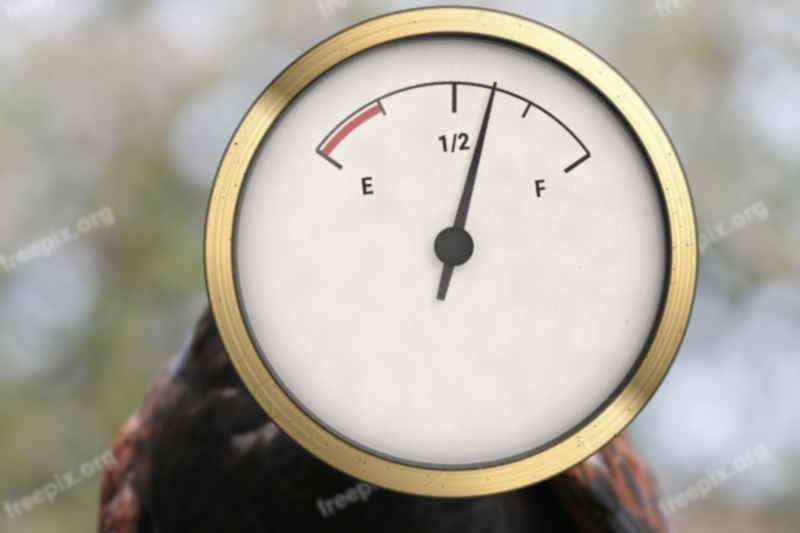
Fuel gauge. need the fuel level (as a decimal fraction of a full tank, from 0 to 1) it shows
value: 0.625
